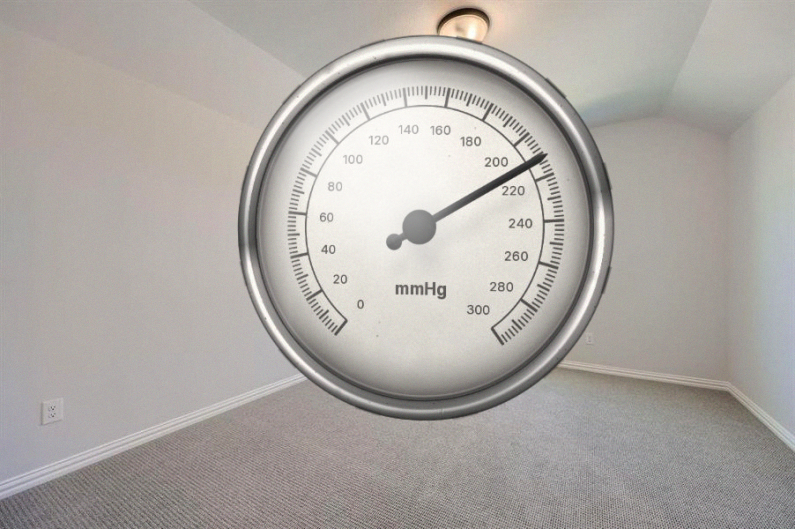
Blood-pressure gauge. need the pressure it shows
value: 212 mmHg
